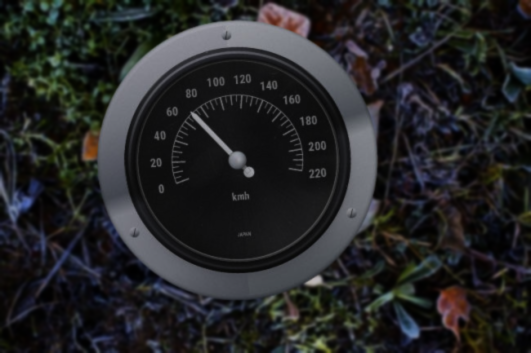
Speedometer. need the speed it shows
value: 70 km/h
